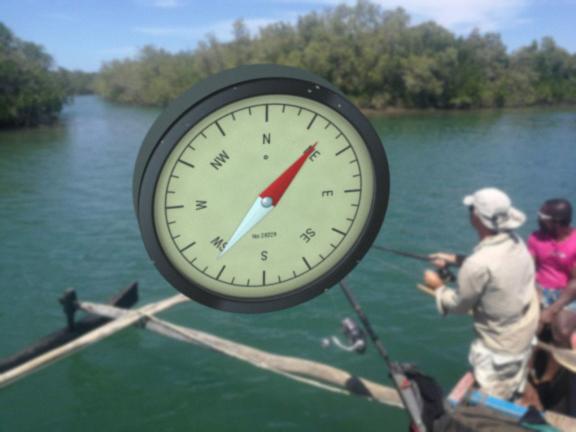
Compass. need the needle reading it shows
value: 40 °
